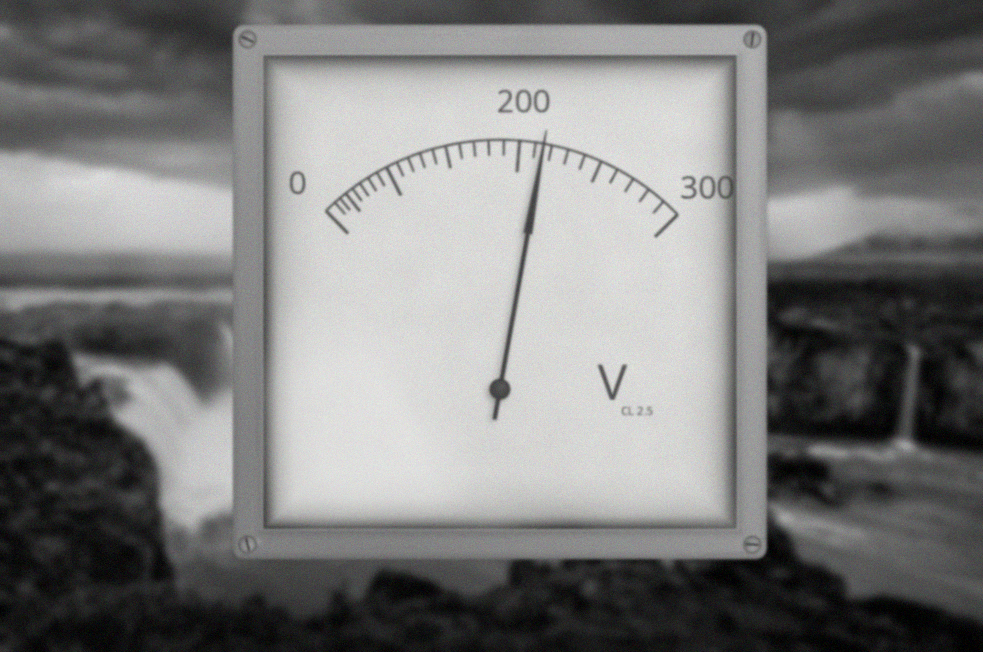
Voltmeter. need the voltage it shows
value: 215 V
